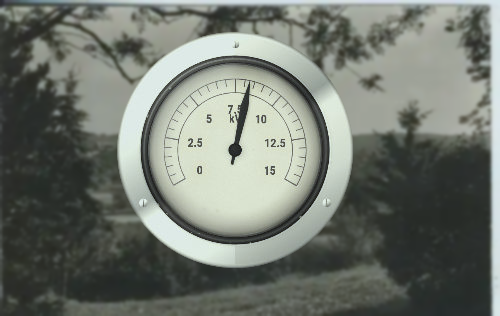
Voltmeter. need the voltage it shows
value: 8.25 kV
